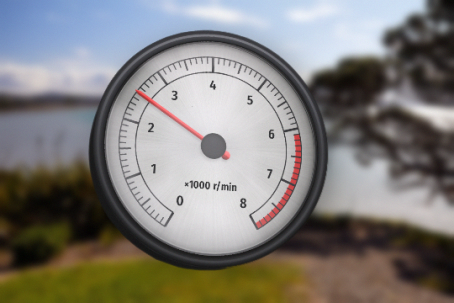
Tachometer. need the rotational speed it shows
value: 2500 rpm
